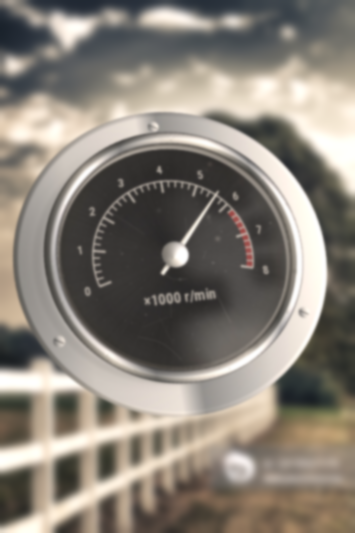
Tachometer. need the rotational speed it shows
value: 5600 rpm
